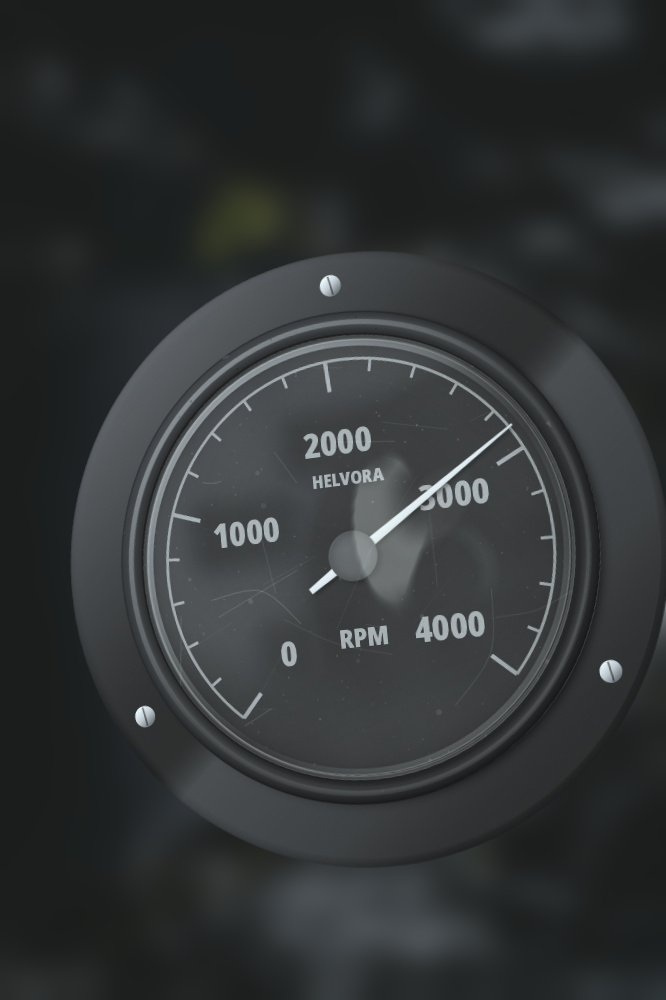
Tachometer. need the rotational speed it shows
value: 2900 rpm
